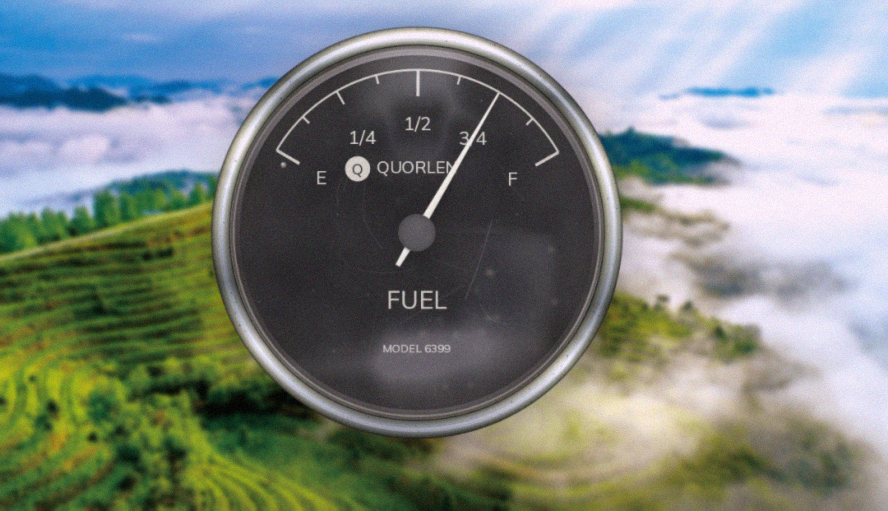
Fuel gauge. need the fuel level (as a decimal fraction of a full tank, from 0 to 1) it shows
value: 0.75
